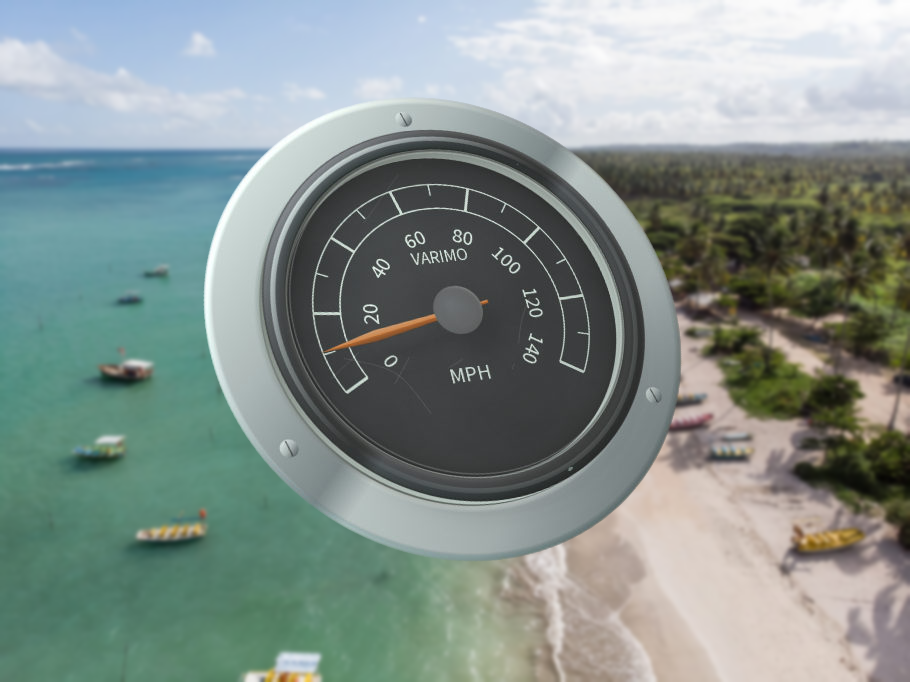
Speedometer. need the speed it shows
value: 10 mph
